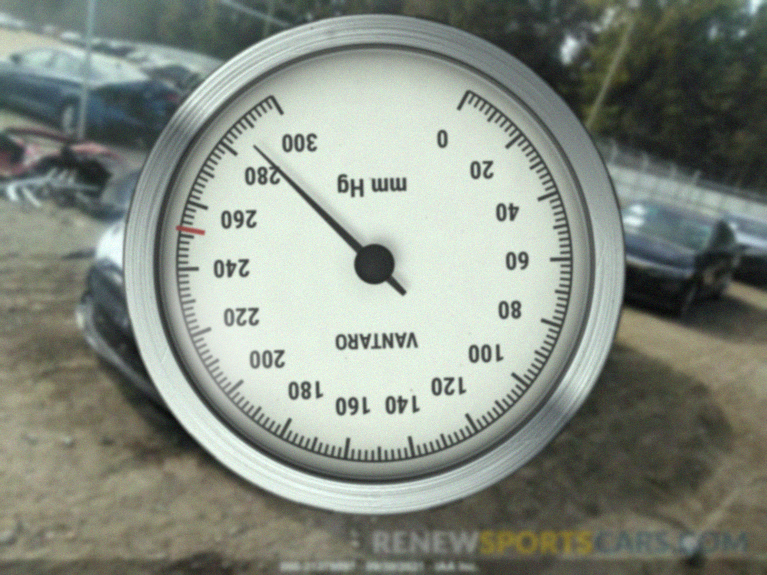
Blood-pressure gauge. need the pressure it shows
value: 286 mmHg
